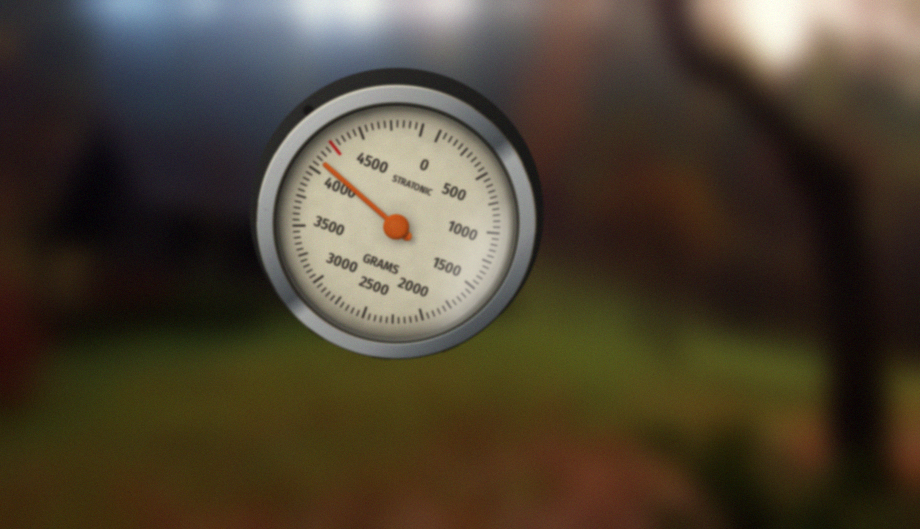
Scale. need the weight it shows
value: 4100 g
